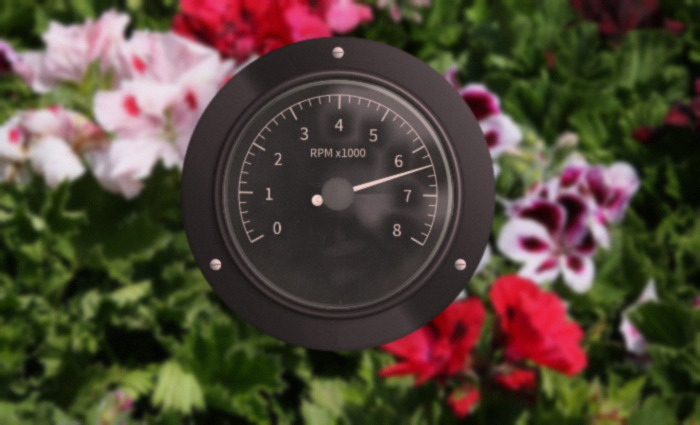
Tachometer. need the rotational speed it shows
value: 6400 rpm
